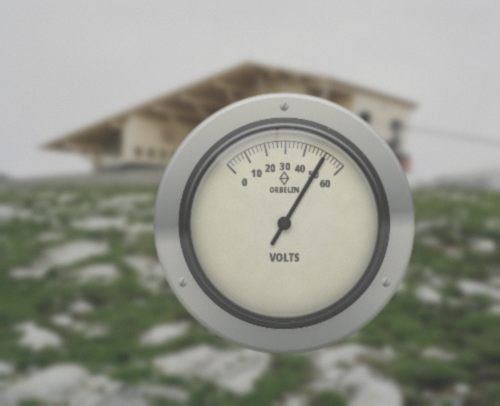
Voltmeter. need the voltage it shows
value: 50 V
